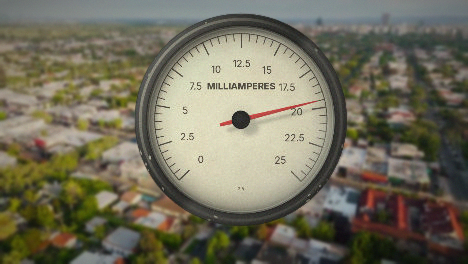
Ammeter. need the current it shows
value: 19.5 mA
